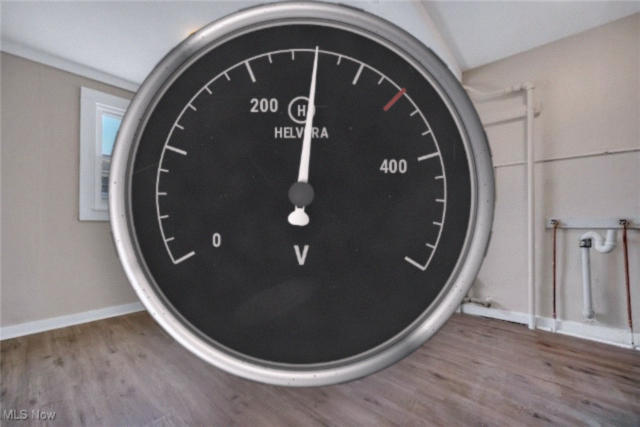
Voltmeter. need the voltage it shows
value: 260 V
